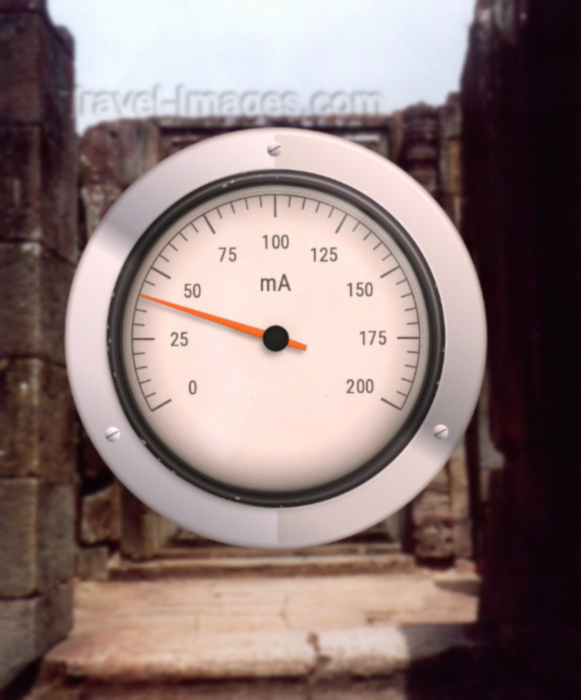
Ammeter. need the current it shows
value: 40 mA
